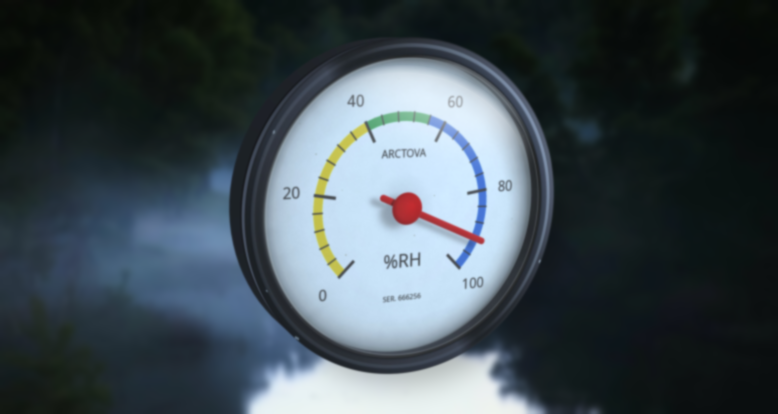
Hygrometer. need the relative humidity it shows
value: 92 %
